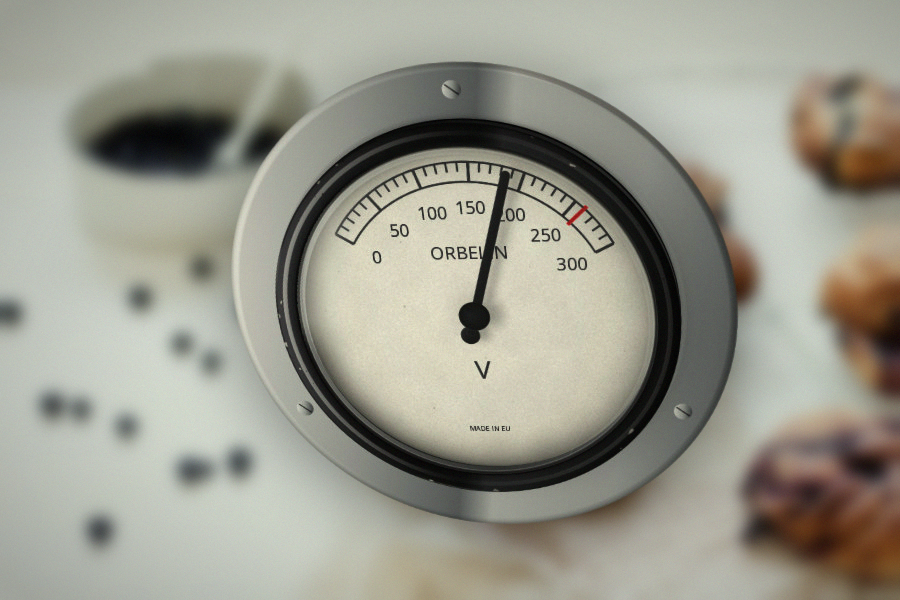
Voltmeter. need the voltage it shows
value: 185 V
